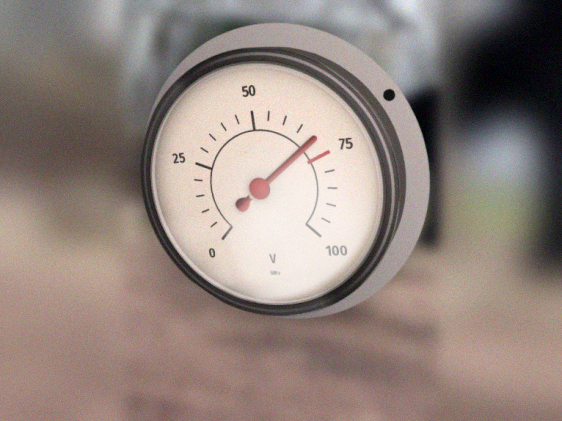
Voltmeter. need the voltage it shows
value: 70 V
